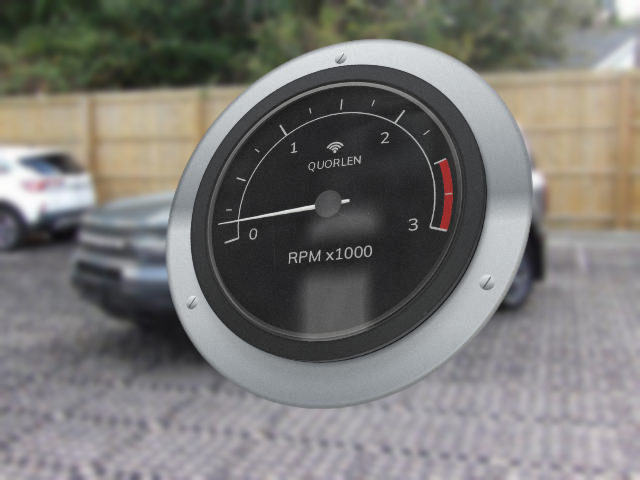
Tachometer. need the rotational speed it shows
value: 125 rpm
